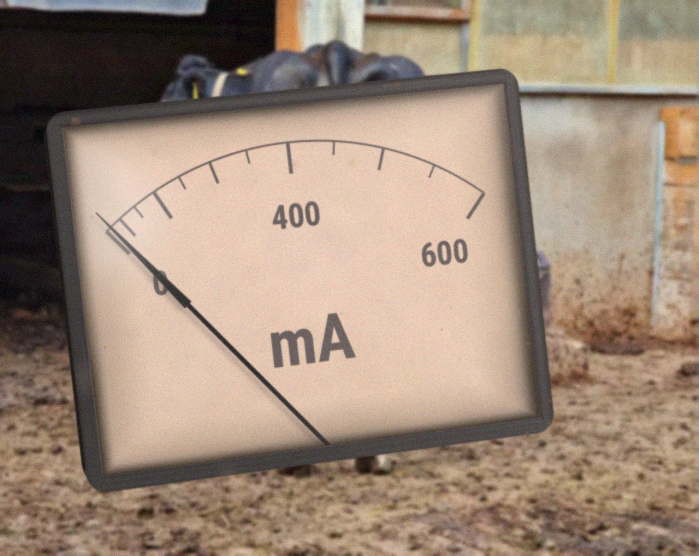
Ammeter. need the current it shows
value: 50 mA
